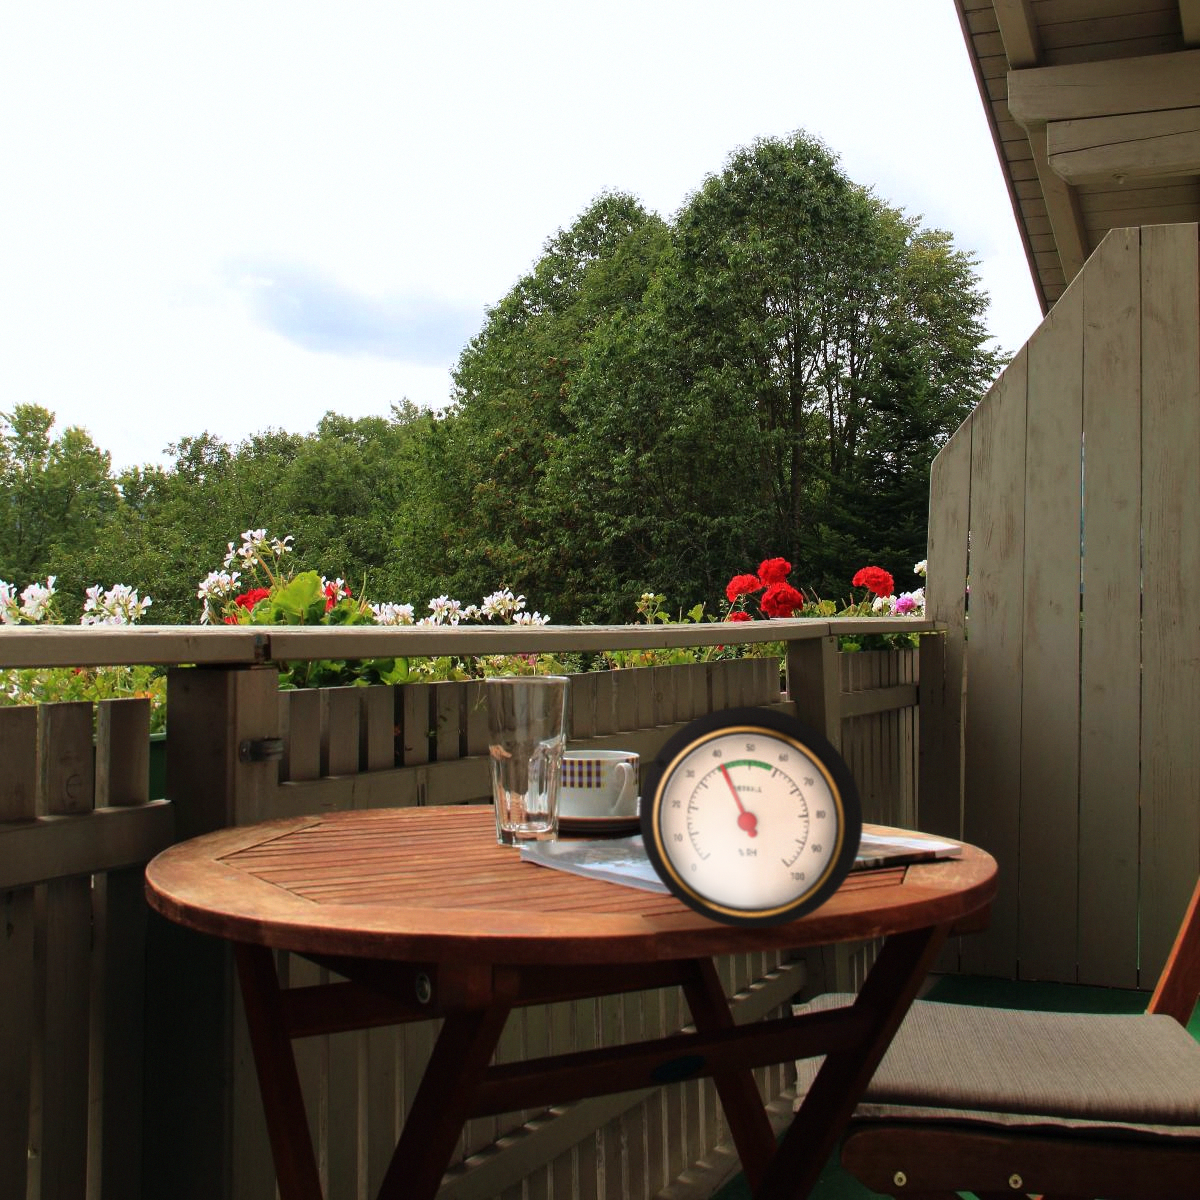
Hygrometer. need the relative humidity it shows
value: 40 %
